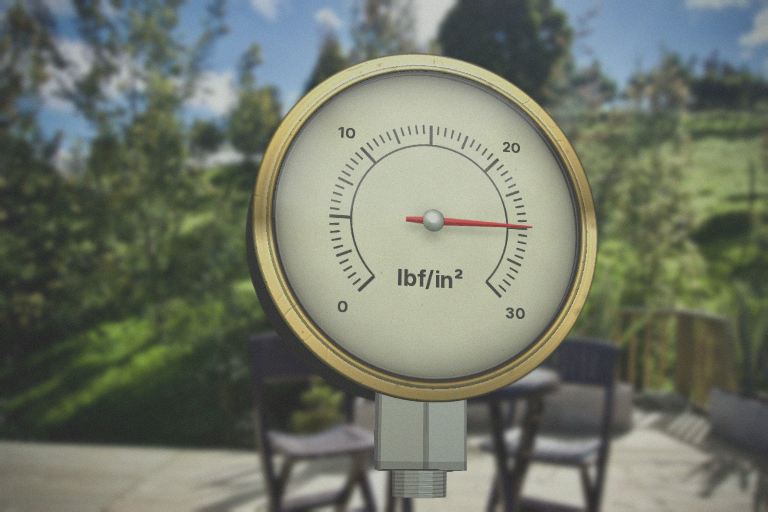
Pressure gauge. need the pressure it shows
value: 25 psi
